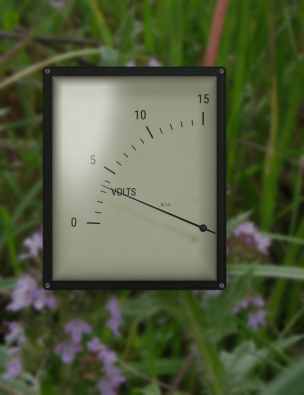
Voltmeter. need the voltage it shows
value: 3.5 V
